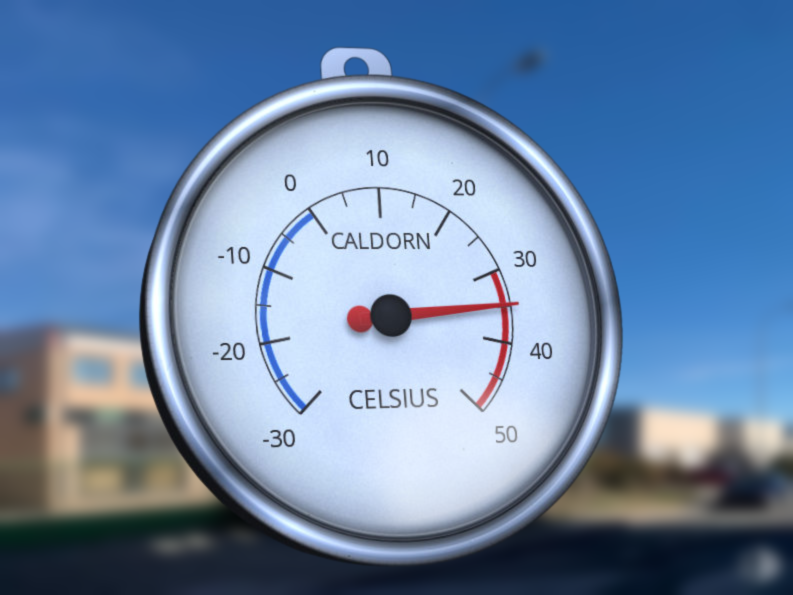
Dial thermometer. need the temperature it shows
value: 35 °C
